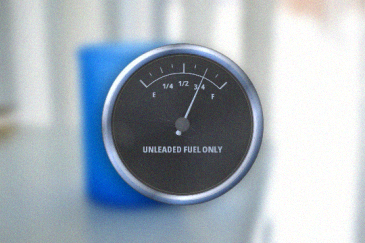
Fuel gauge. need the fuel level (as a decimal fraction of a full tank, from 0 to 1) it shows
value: 0.75
